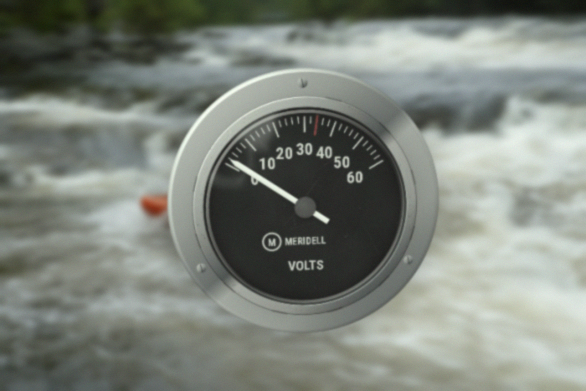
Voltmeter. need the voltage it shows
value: 2 V
